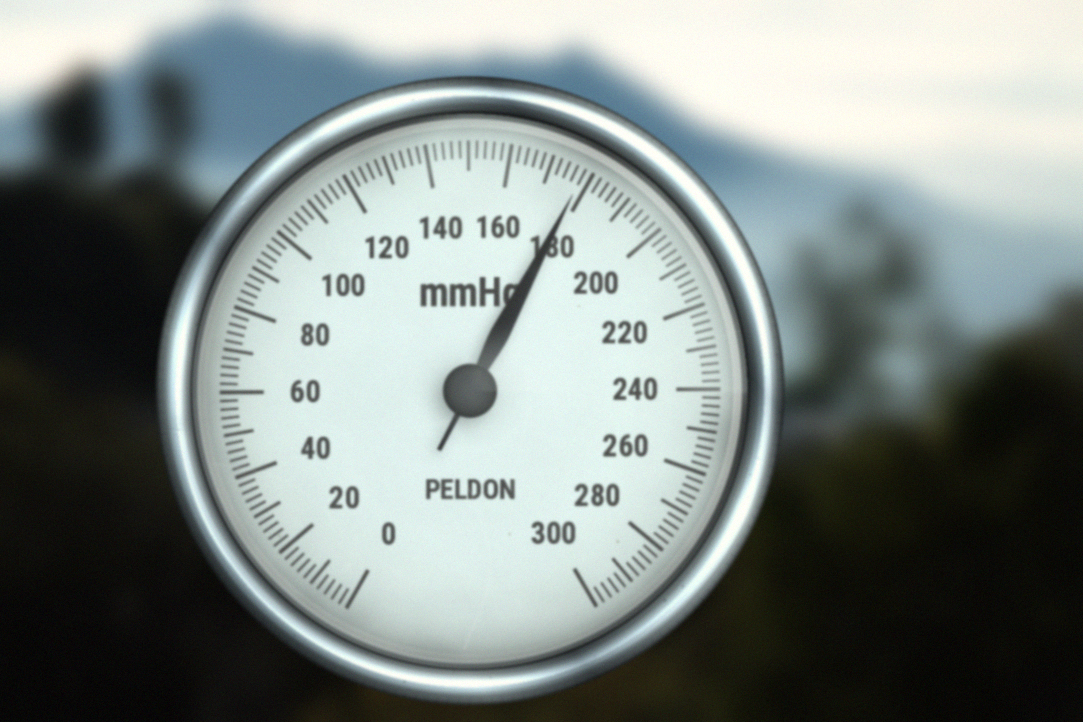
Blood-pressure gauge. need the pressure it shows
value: 178 mmHg
